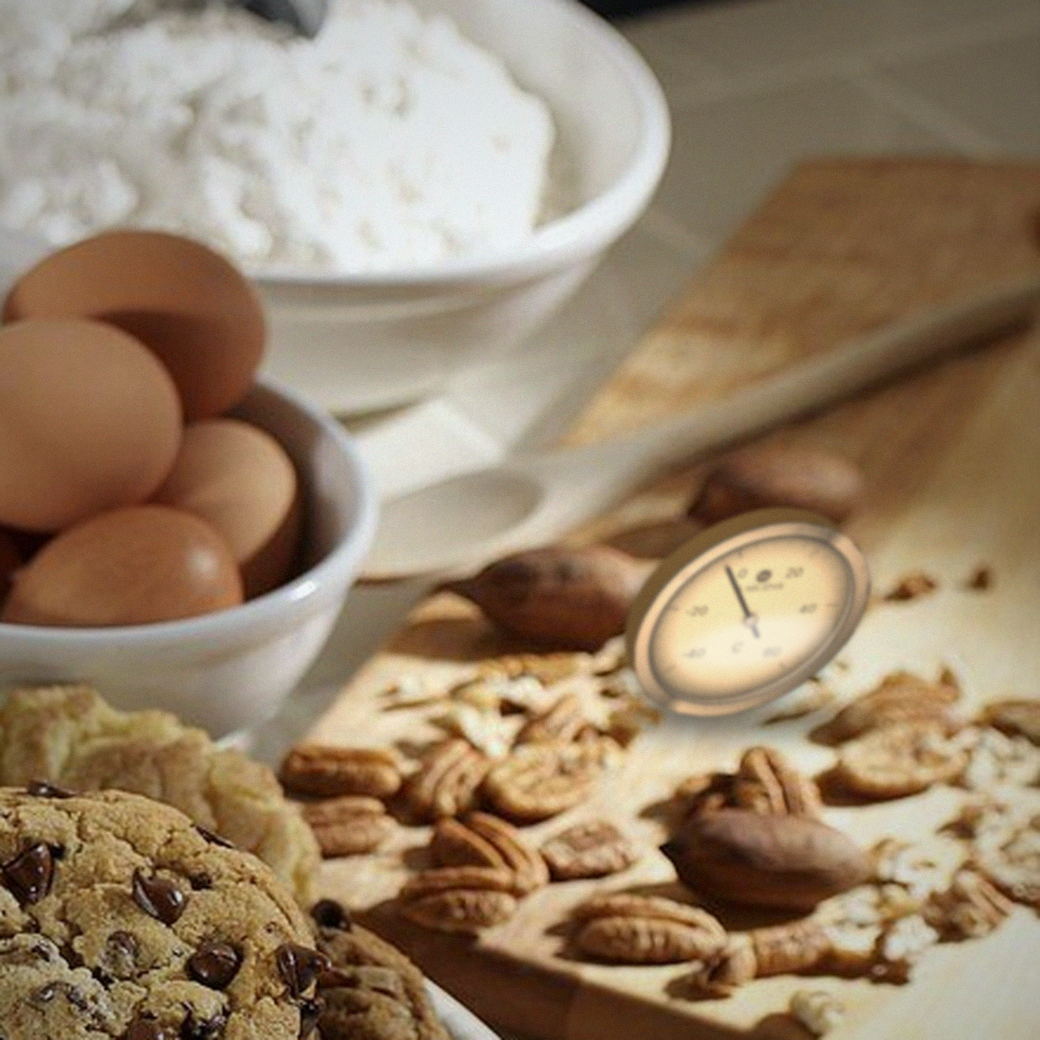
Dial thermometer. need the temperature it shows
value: -4 °C
